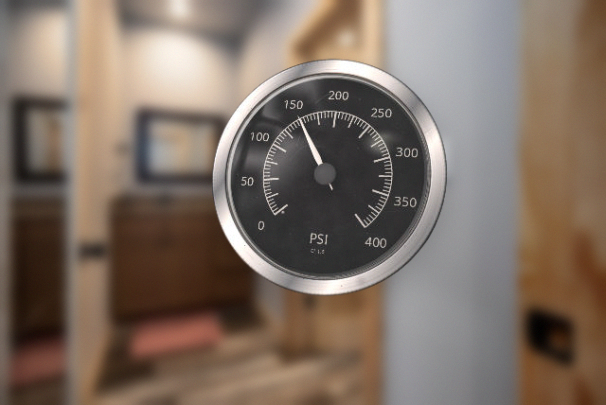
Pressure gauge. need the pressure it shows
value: 150 psi
